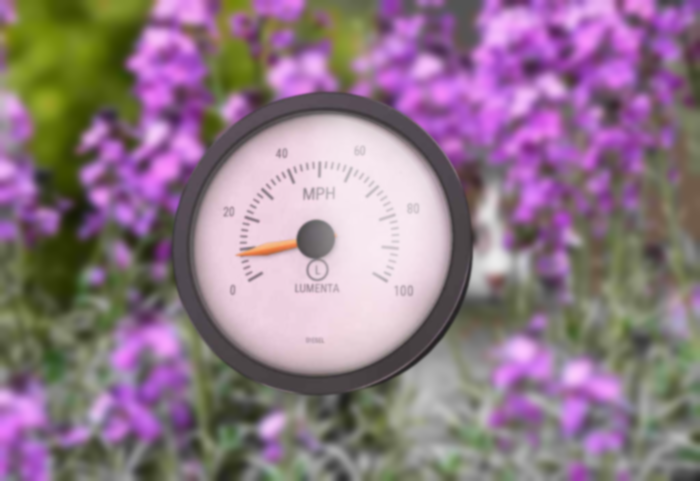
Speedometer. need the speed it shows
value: 8 mph
